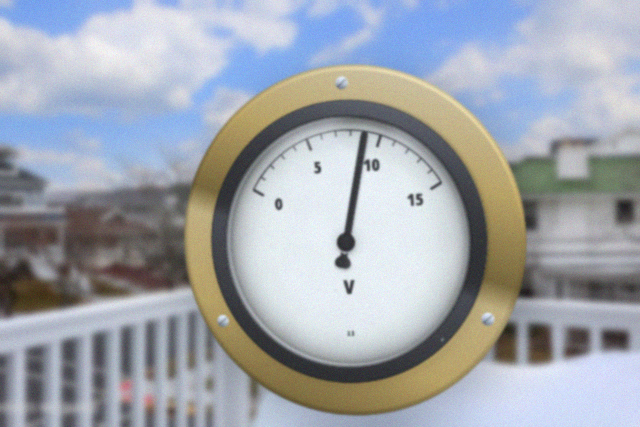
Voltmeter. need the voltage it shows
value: 9 V
